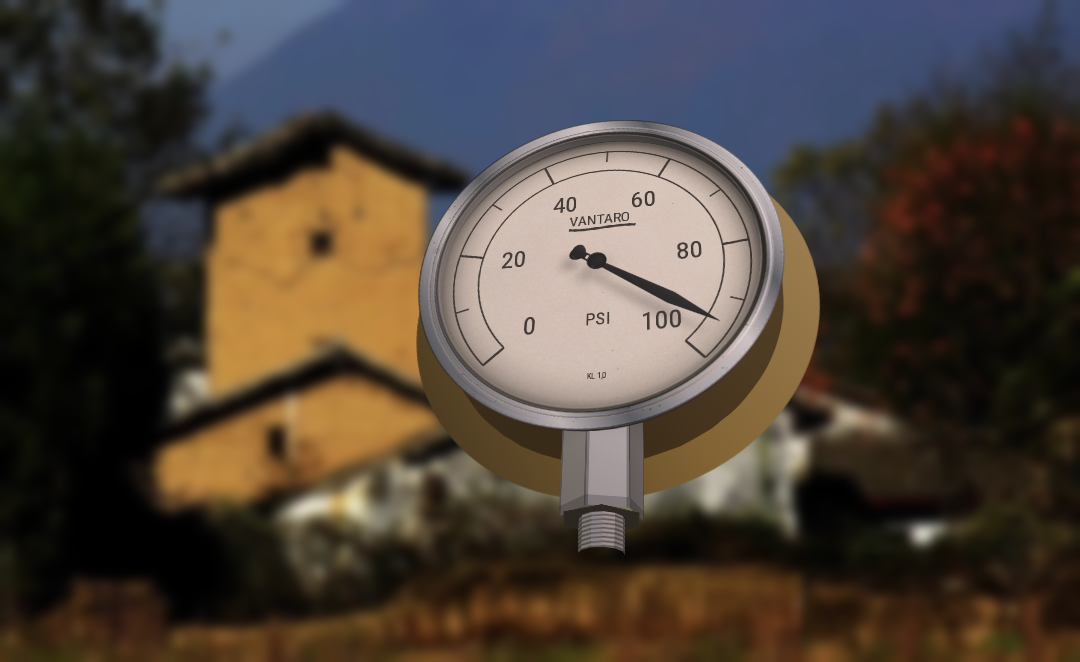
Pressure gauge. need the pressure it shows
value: 95 psi
